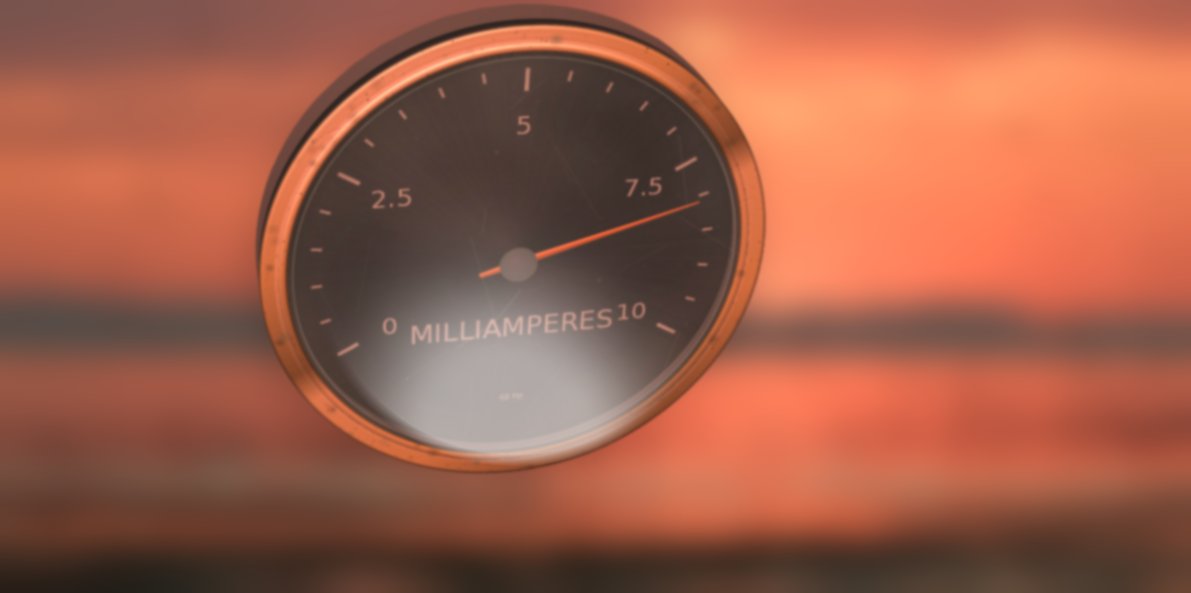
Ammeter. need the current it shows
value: 8 mA
